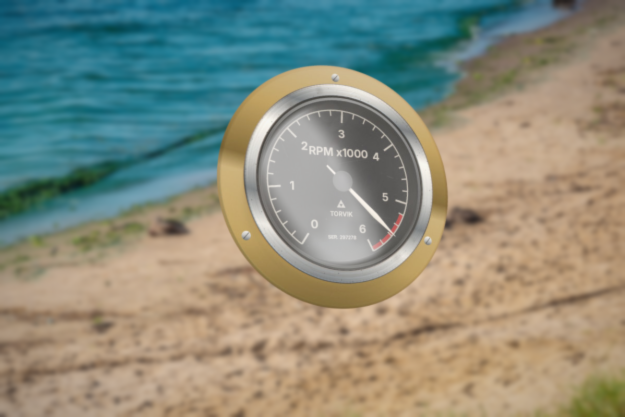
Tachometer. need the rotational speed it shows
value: 5600 rpm
